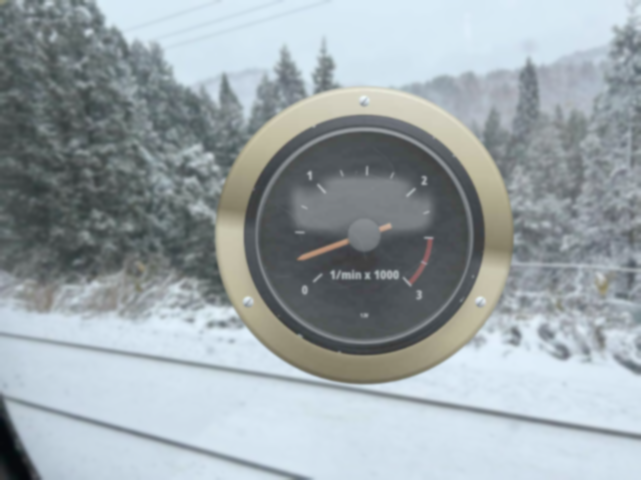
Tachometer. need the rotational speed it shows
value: 250 rpm
